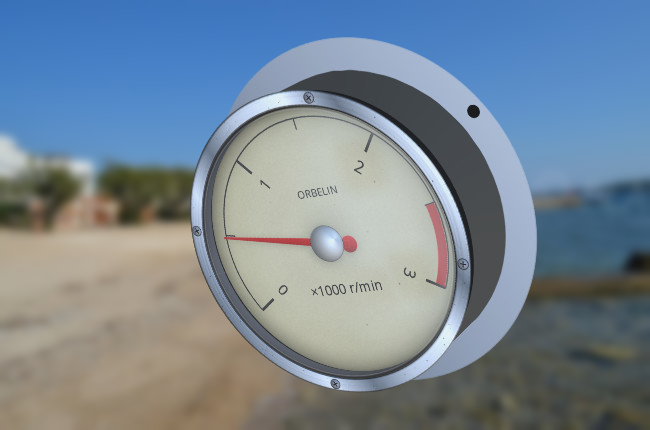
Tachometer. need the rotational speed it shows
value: 500 rpm
